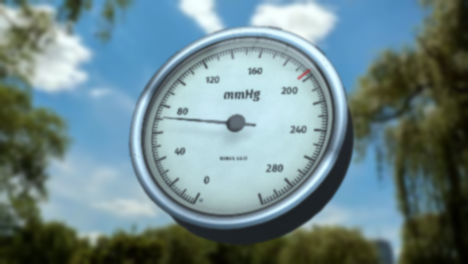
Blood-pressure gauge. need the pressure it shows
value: 70 mmHg
